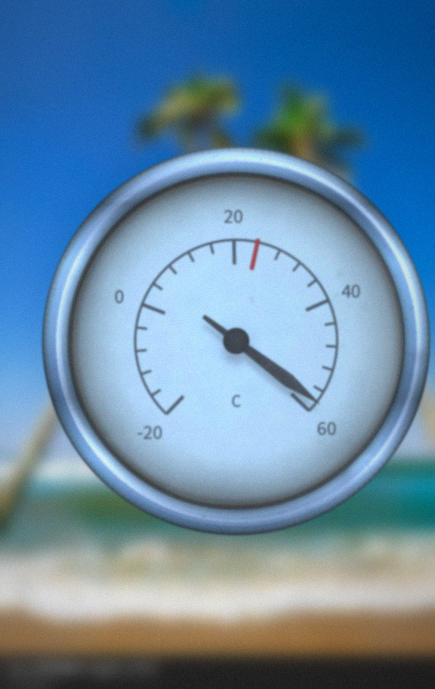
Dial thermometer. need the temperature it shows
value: 58 °C
